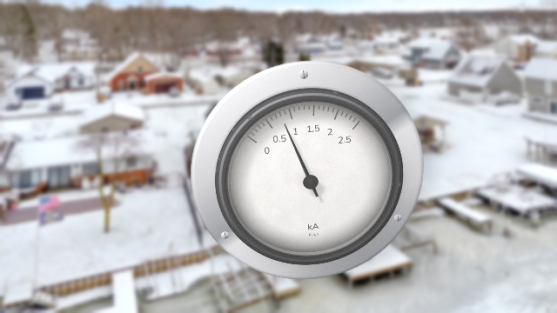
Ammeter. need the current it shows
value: 0.8 kA
